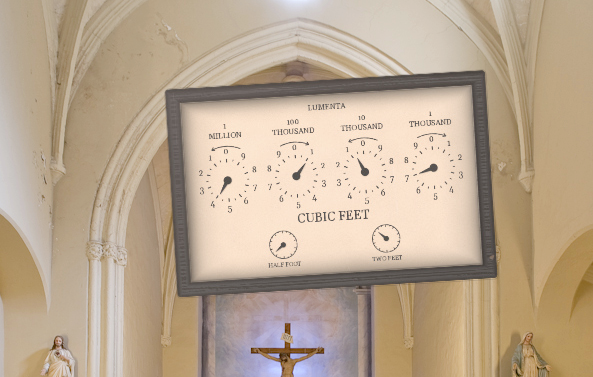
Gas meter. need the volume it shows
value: 410700 ft³
